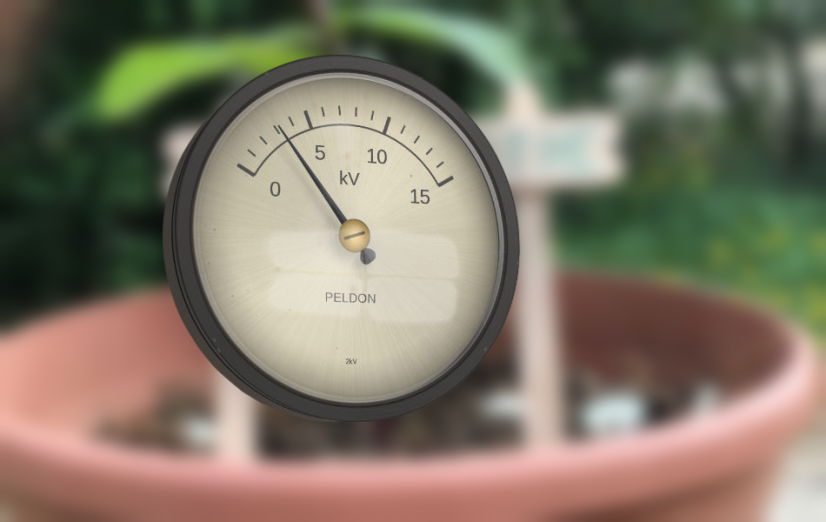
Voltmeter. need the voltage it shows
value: 3 kV
